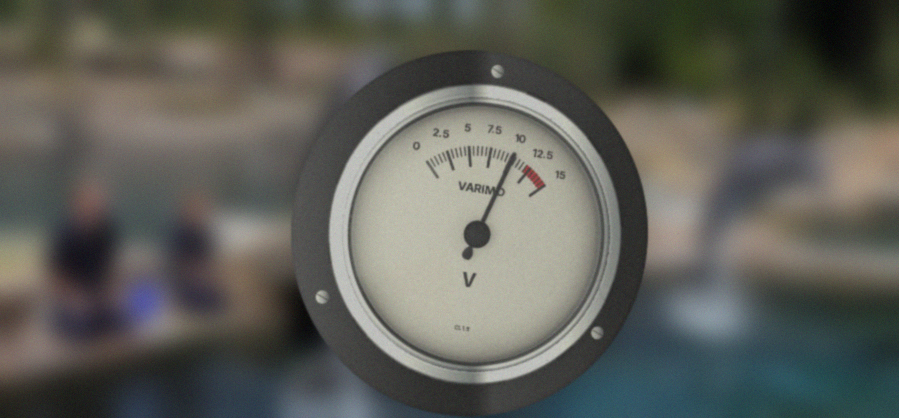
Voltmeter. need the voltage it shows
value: 10 V
